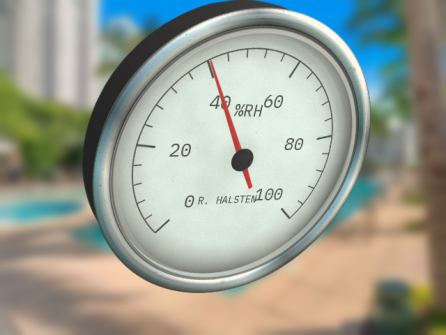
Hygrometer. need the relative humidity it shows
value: 40 %
